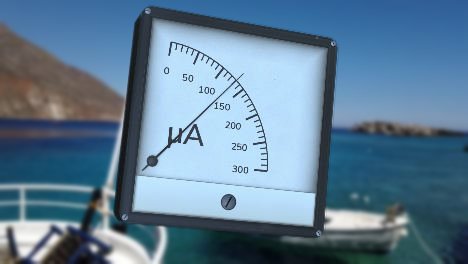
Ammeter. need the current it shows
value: 130 µA
